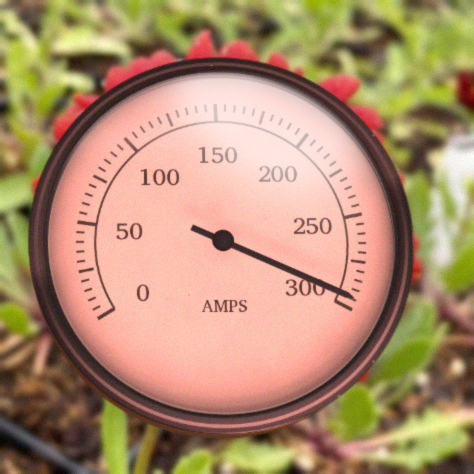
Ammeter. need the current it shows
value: 295 A
